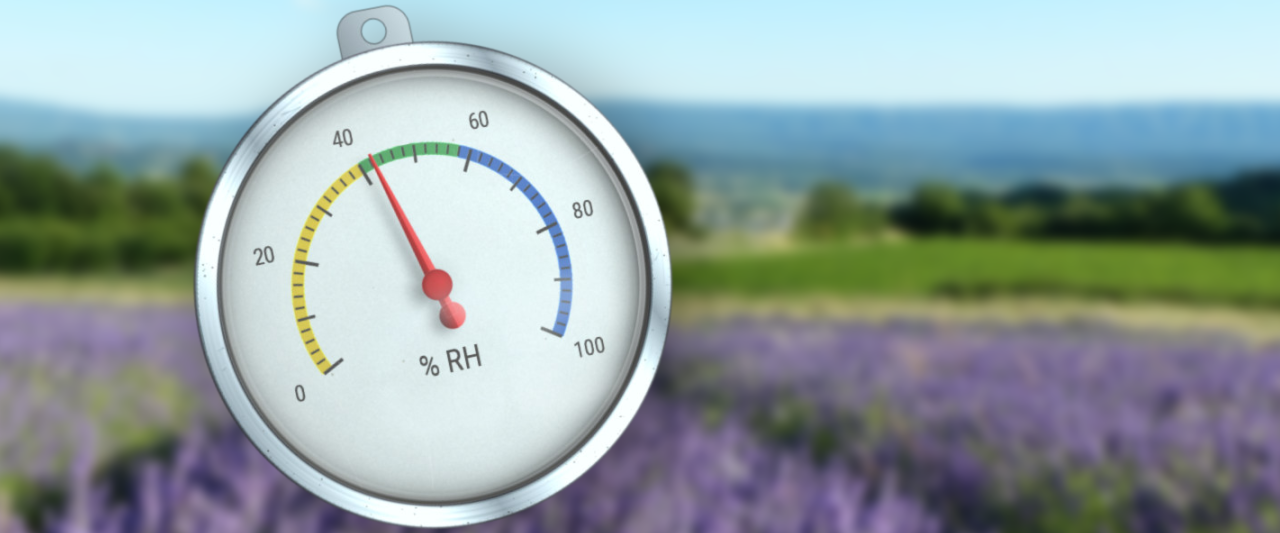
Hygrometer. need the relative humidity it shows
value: 42 %
